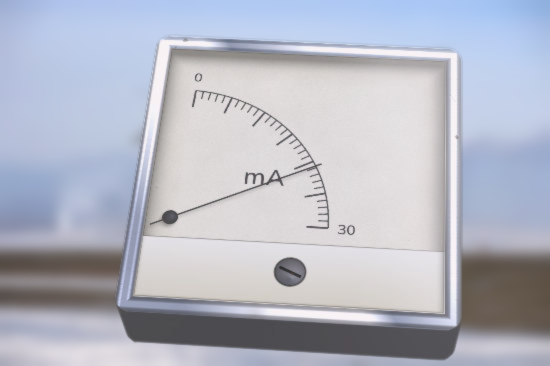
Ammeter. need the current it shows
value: 21 mA
